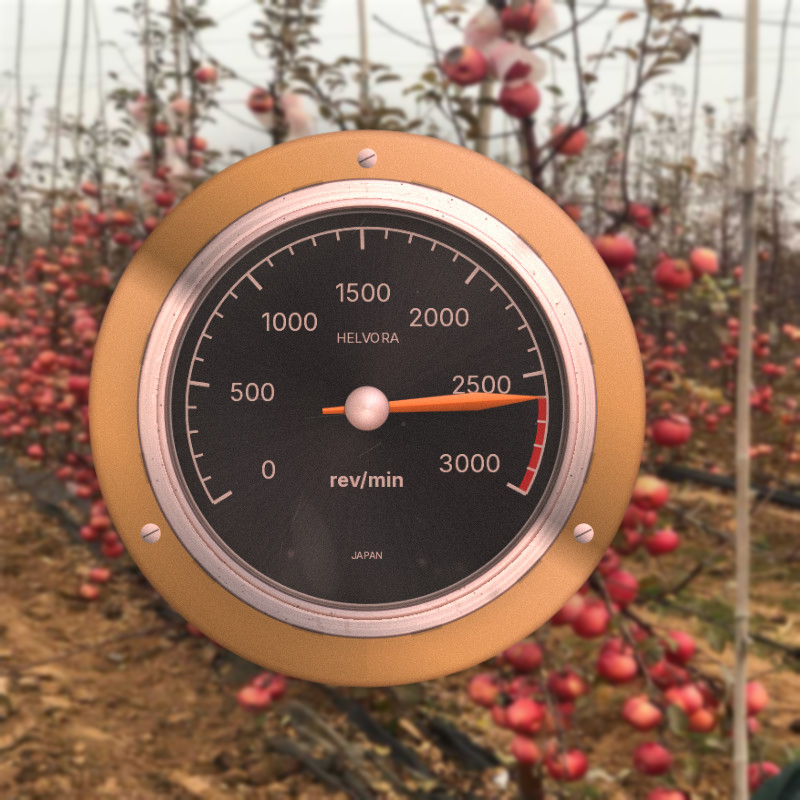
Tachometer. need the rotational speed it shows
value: 2600 rpm
